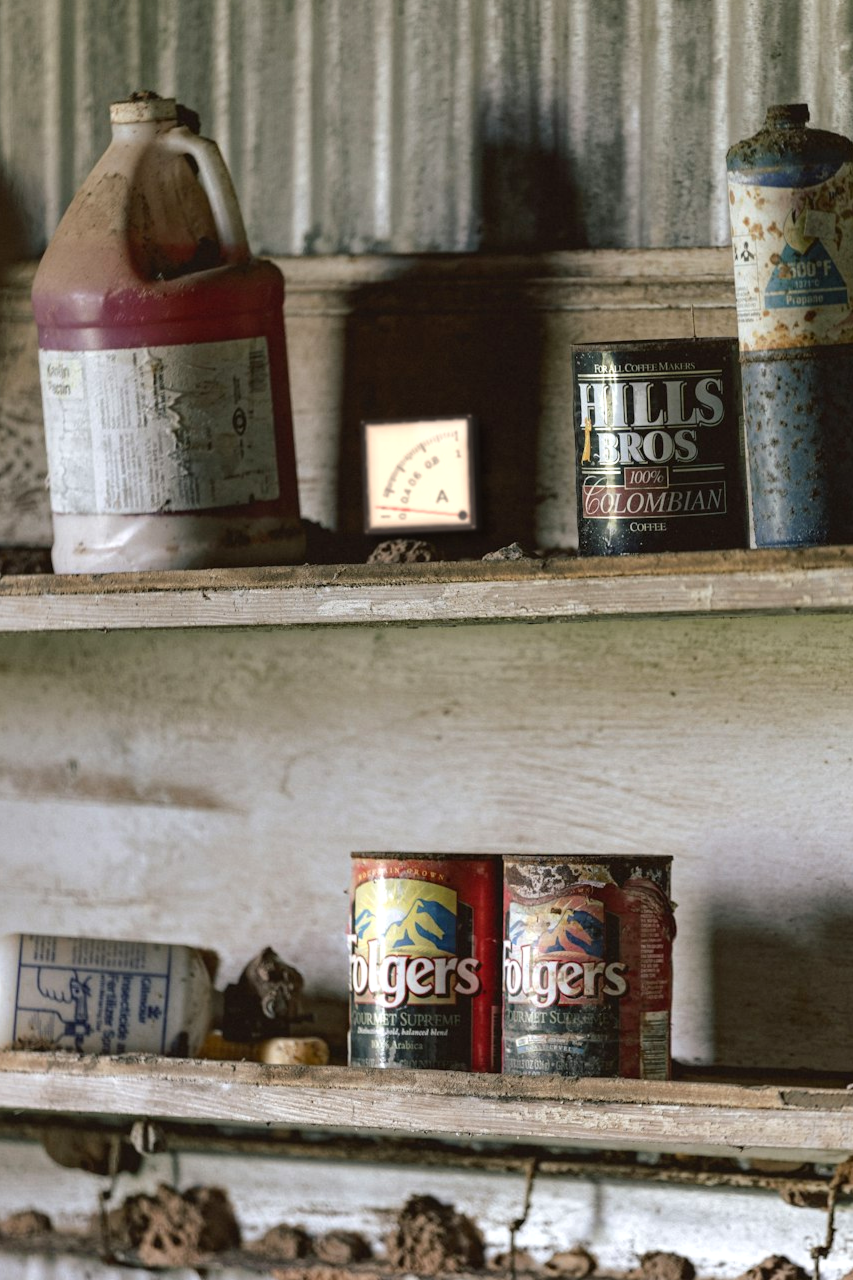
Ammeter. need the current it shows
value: 0.2 A
